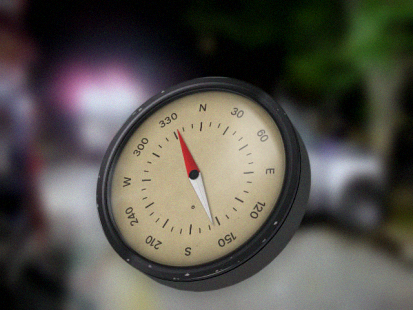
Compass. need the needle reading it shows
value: 335 °
